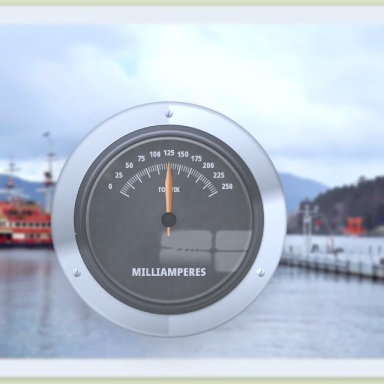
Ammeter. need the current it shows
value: 125 mA
